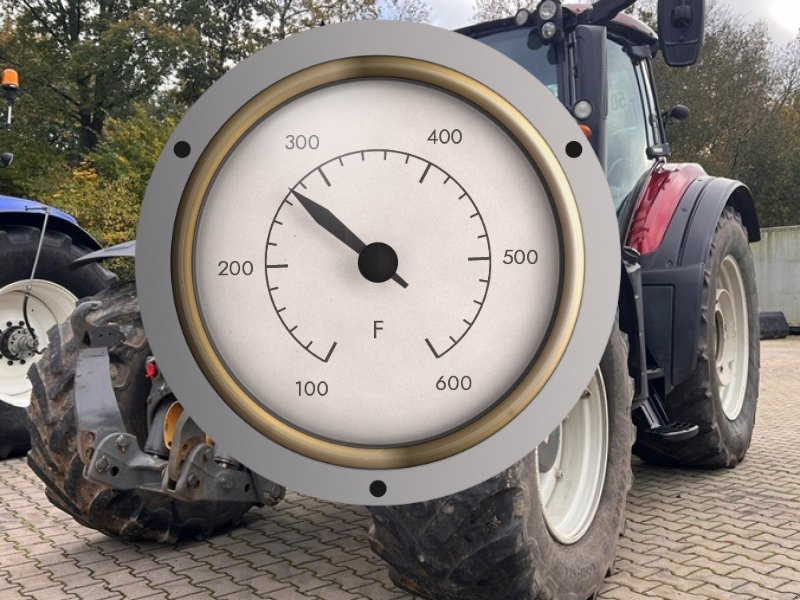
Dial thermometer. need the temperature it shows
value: 270 °F
